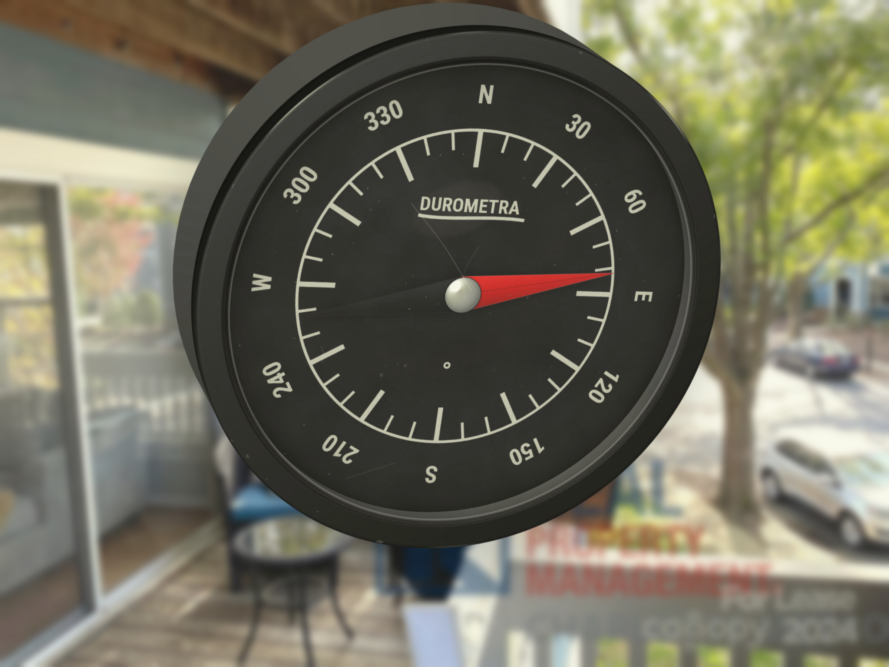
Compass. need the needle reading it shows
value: 80 °
